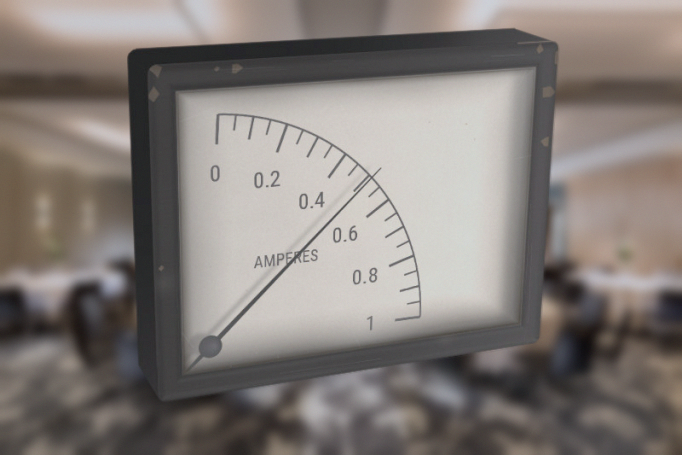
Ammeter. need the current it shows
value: 0.5 A
